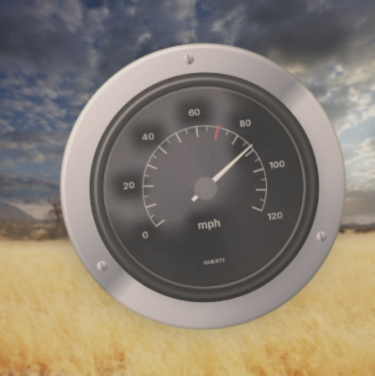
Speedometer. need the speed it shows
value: 87.5 mph
